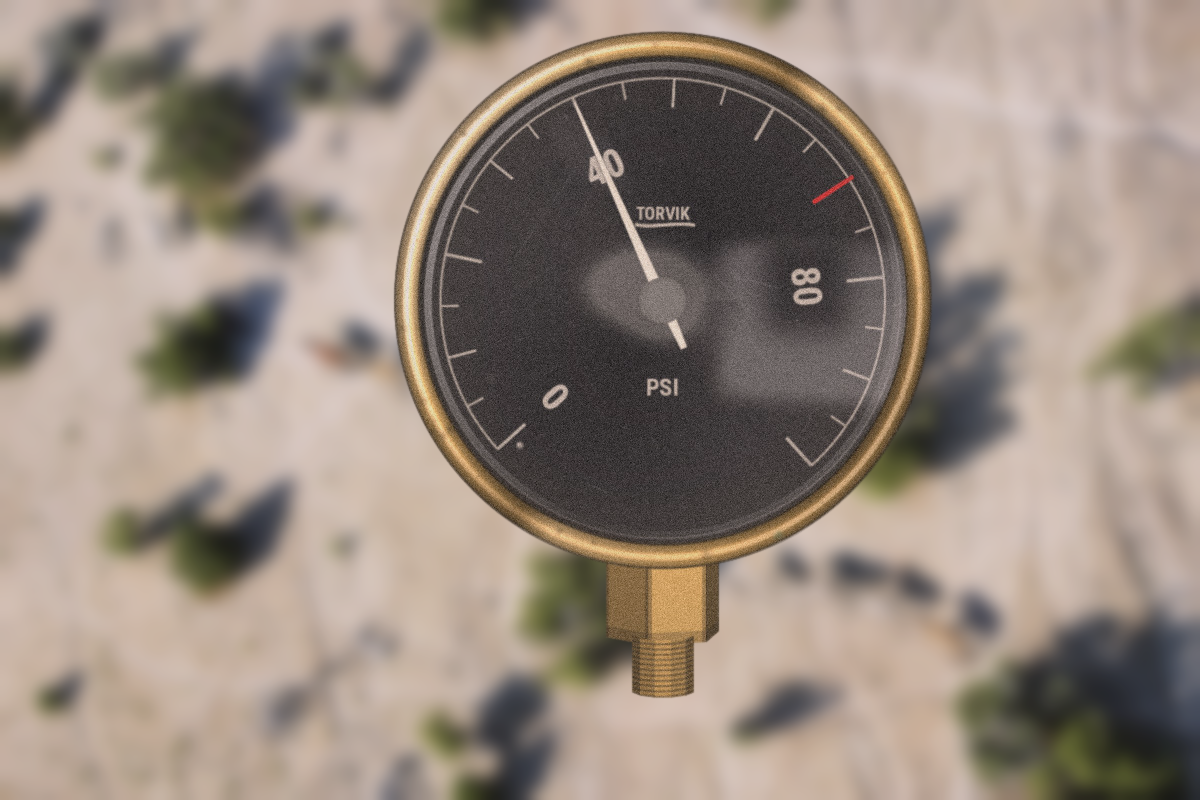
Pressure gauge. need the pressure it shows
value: 40 psi
